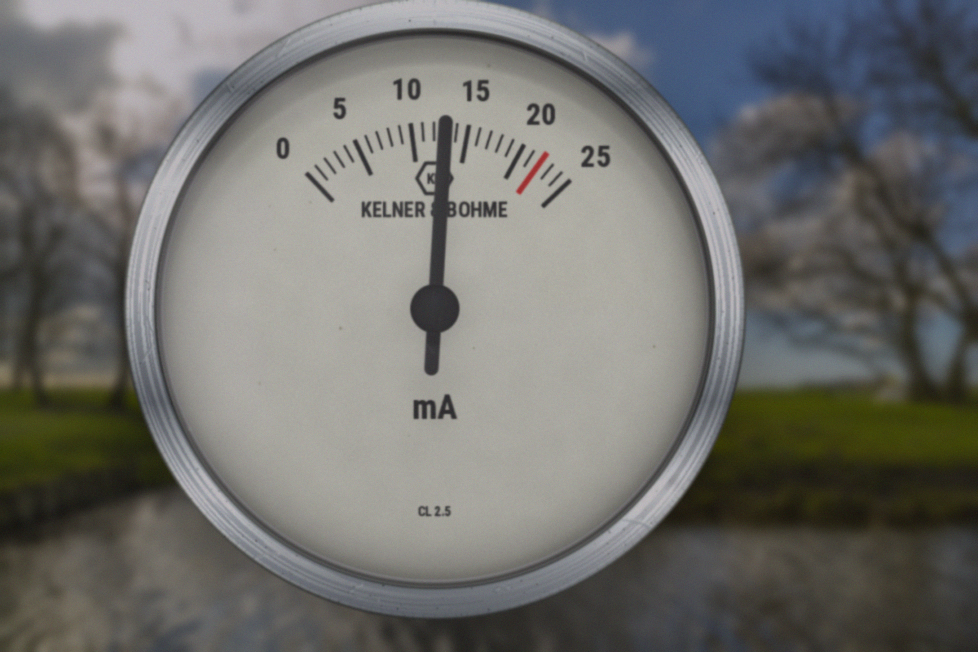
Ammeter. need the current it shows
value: 13 mA
